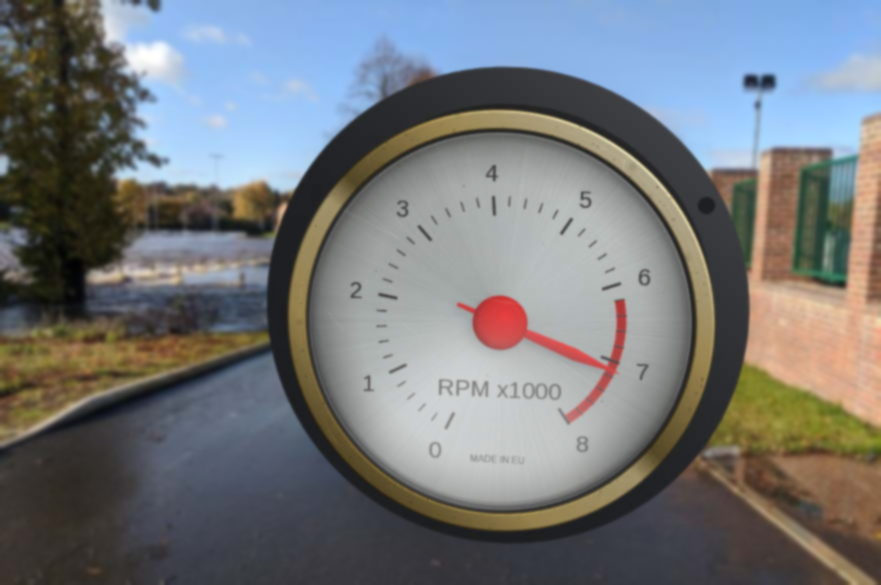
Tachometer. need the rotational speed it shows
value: 7100 rpm
